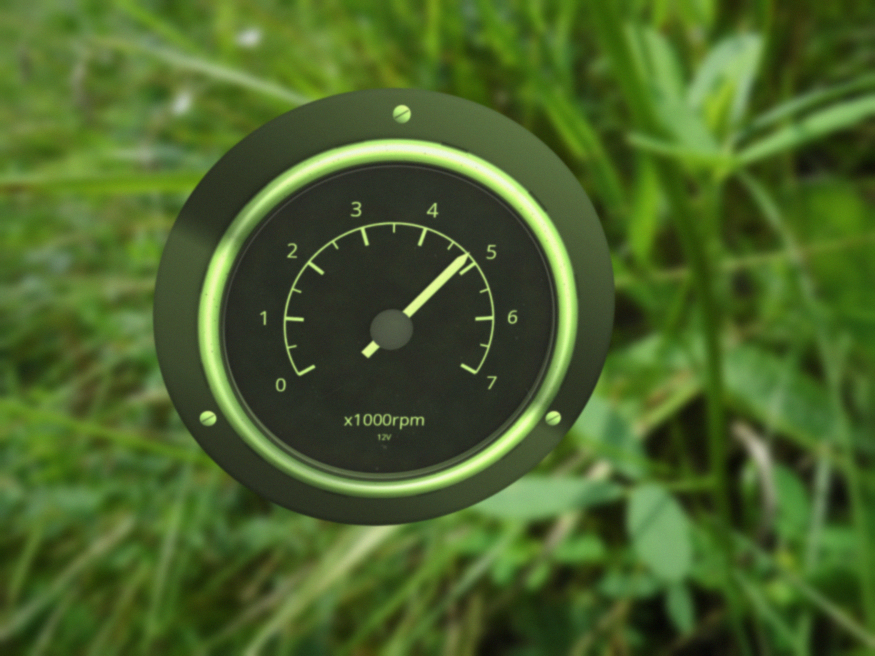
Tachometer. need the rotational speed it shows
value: 4750 rpm
